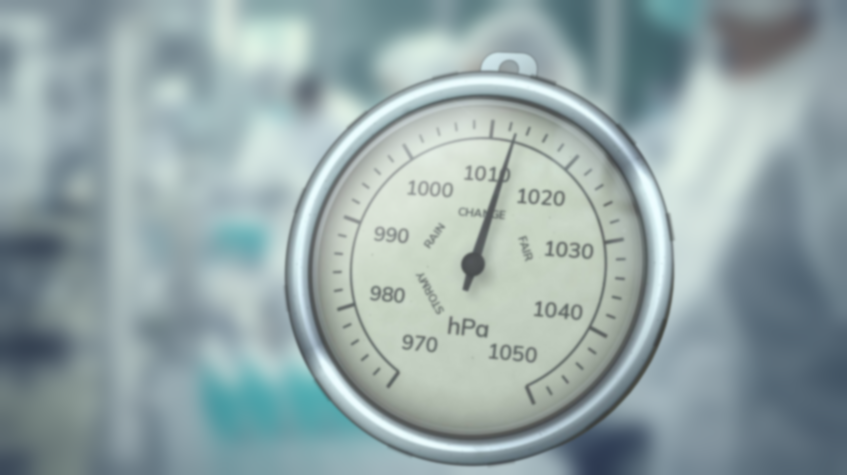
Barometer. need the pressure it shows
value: 1013 hPa
